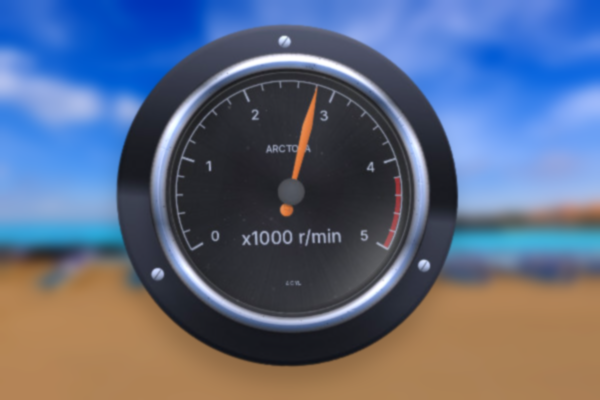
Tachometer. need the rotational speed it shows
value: 2800 rpm
